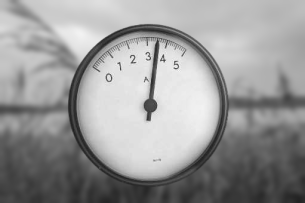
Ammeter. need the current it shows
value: 3.5 A
